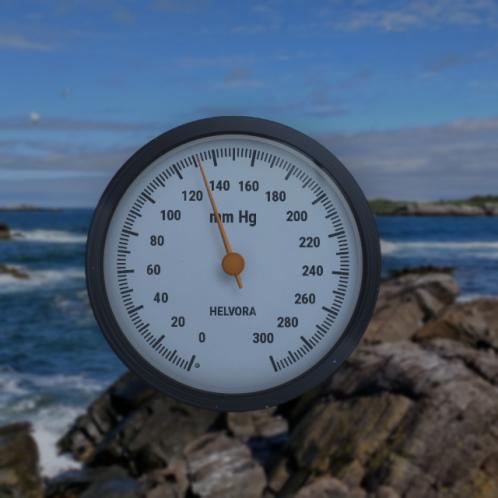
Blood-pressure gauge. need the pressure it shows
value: 132 mmHg
